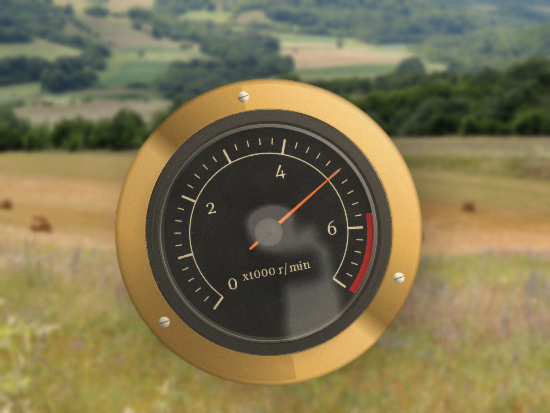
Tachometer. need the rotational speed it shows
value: 5000 rpm
